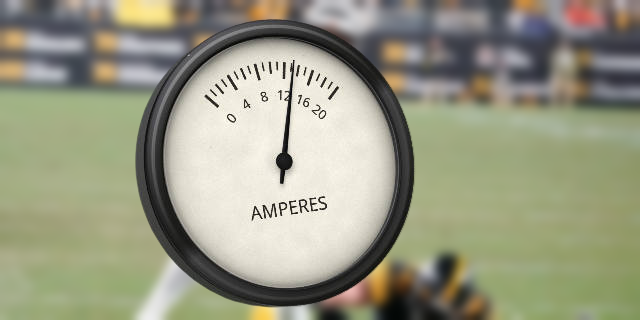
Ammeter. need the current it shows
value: 13 A
